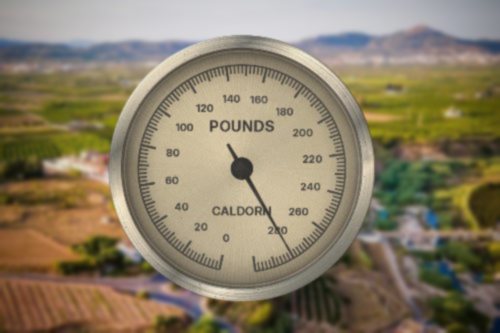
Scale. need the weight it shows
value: 280 lb
